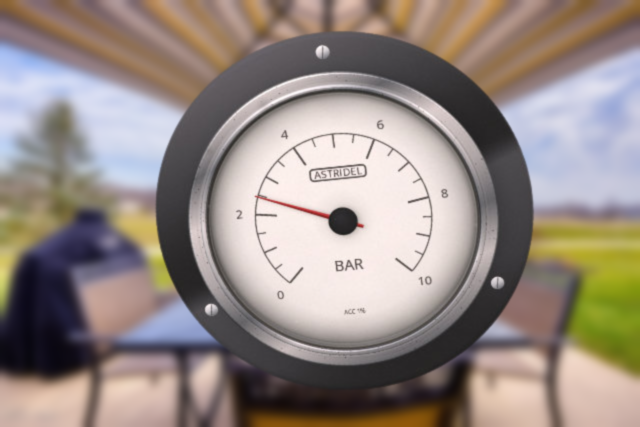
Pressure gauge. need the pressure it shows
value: 2.5 bar
